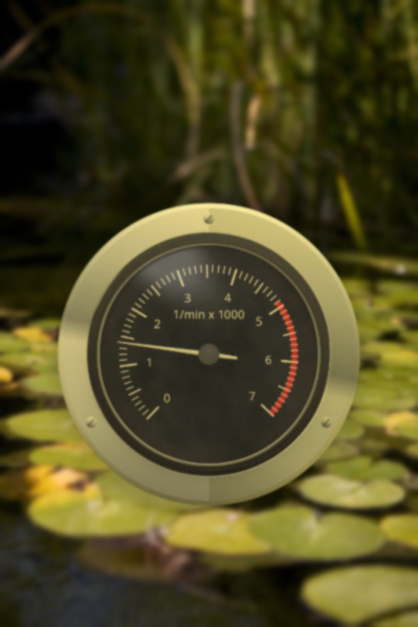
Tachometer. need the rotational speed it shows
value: 1400 rpm
